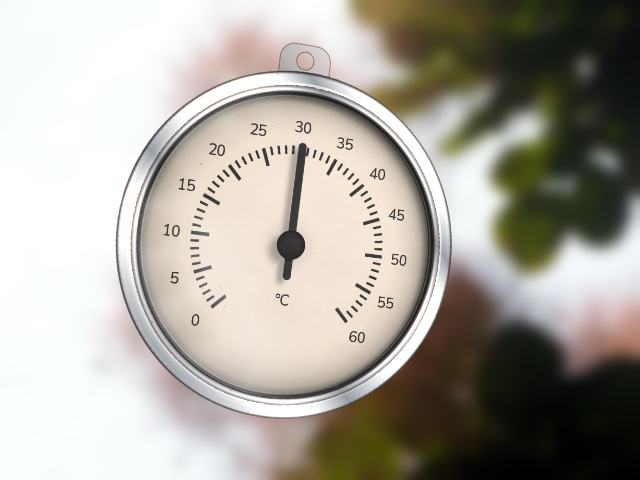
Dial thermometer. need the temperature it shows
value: 30 °C
